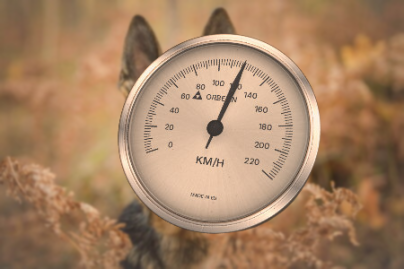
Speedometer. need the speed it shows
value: 120 km/h
